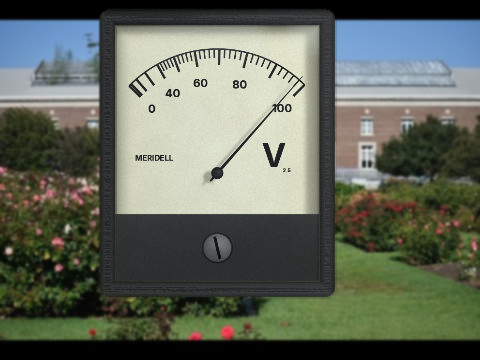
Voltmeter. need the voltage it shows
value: 98 V
